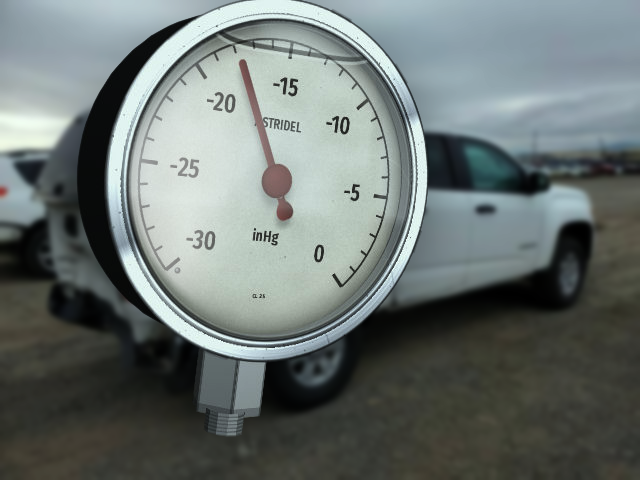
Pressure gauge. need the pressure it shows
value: -18 inHg
